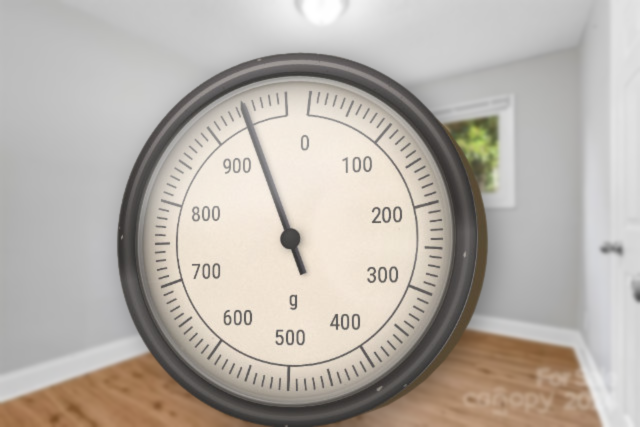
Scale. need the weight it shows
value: 950 g
